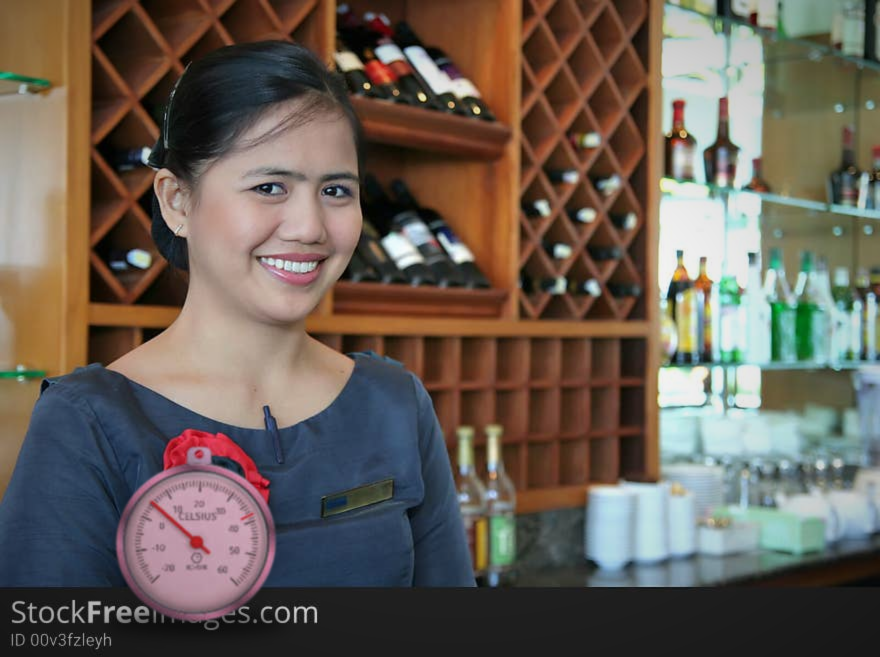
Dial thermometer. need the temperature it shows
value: 5 °C
